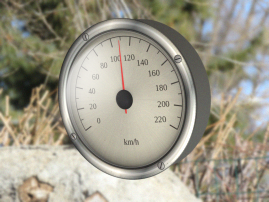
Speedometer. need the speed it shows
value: 110 km/h
